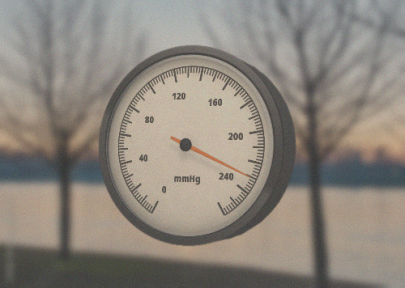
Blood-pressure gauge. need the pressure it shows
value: 230 mmHg
